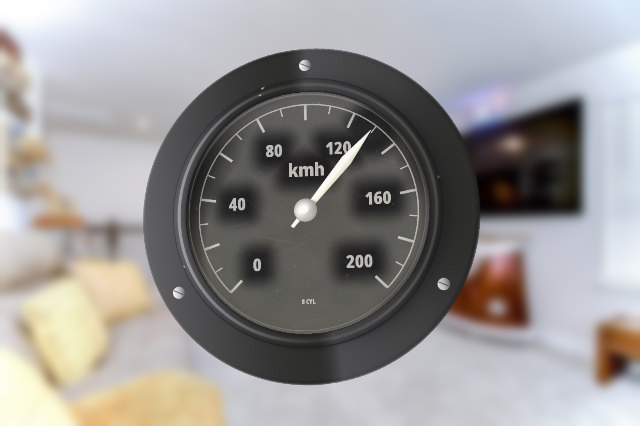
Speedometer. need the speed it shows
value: 130 km/h
